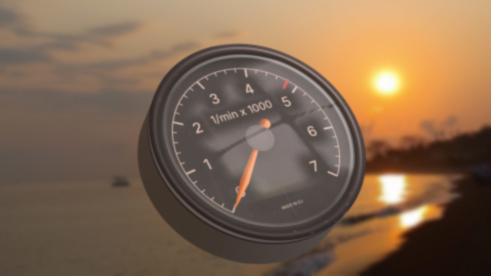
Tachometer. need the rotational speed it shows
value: 0 rpm
